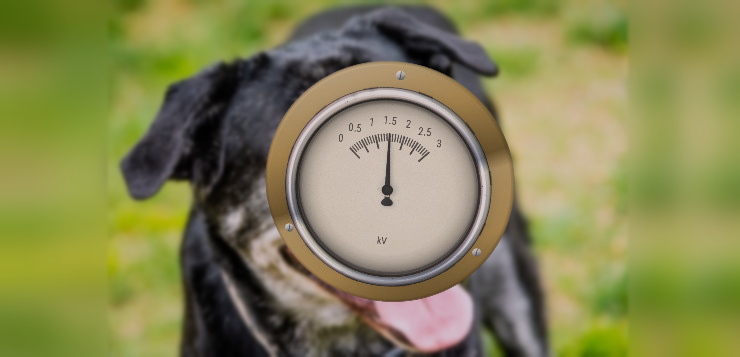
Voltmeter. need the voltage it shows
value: 1.5 kV
